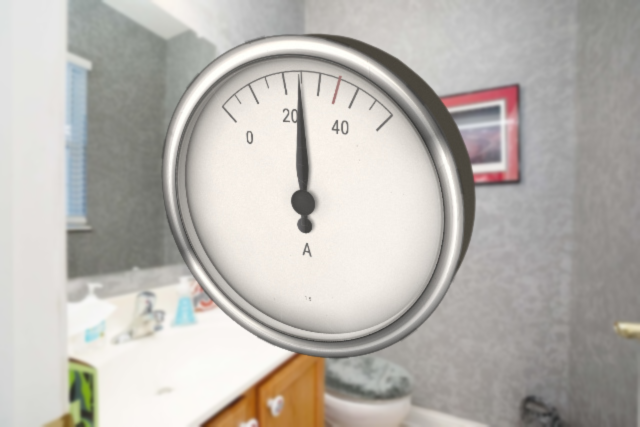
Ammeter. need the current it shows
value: 25 A
